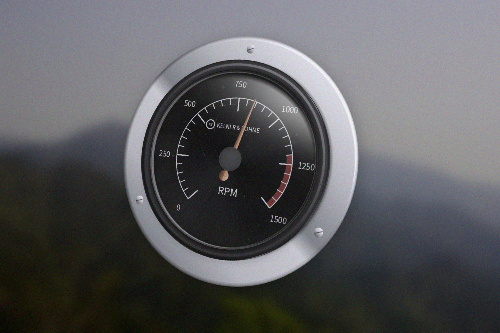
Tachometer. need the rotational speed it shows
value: 850 rpm
